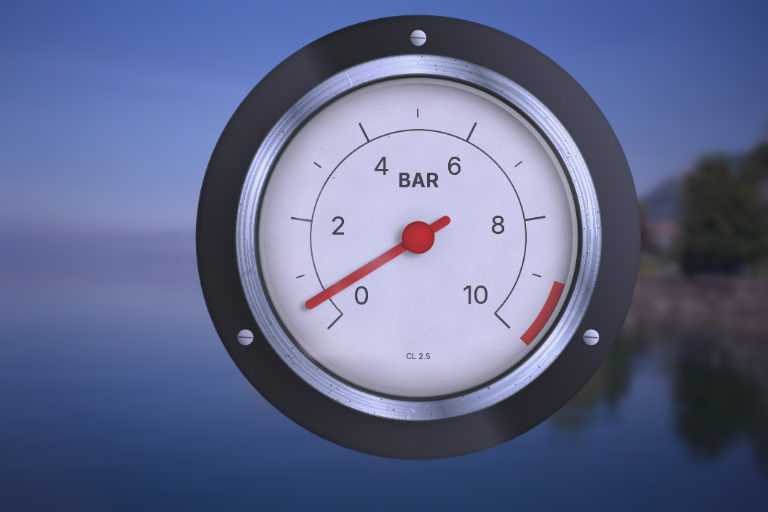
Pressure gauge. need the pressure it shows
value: 0.5 bar
